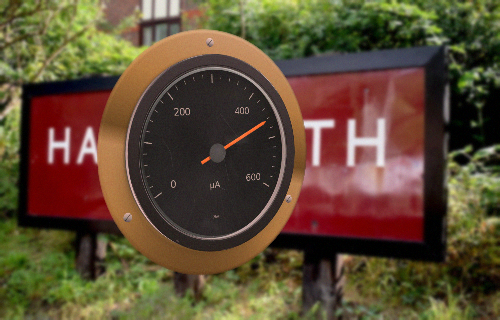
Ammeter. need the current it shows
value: 460 µA
